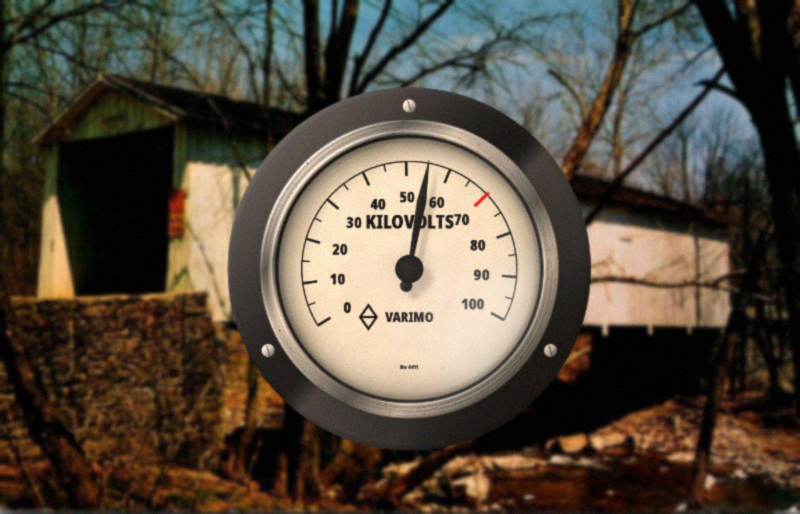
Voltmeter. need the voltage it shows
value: 55 kV
